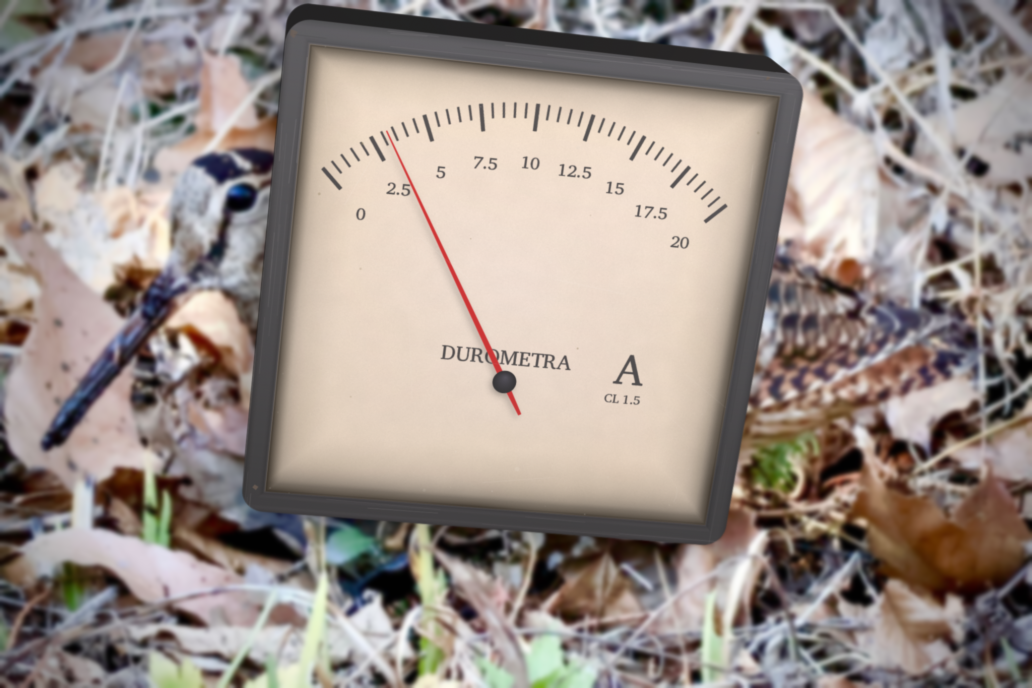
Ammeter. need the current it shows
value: 3.25 A
